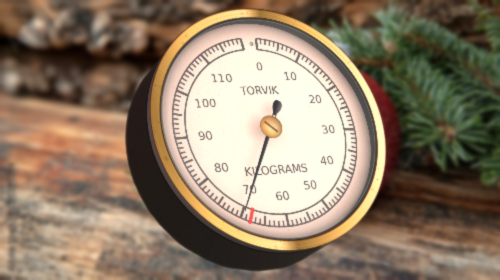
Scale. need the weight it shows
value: 70 kg
